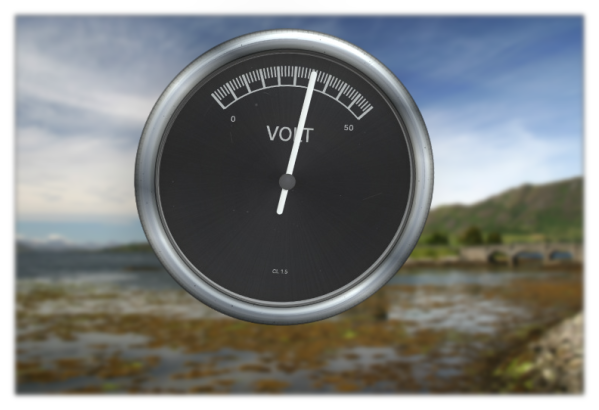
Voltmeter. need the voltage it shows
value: 30 V
